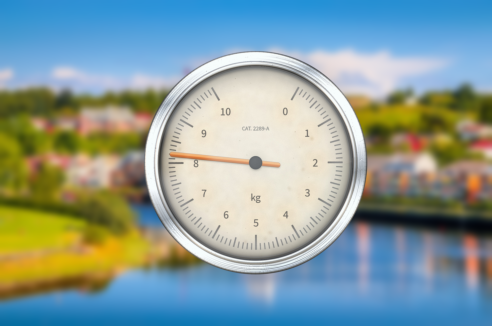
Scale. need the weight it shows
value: 8.2 kg
